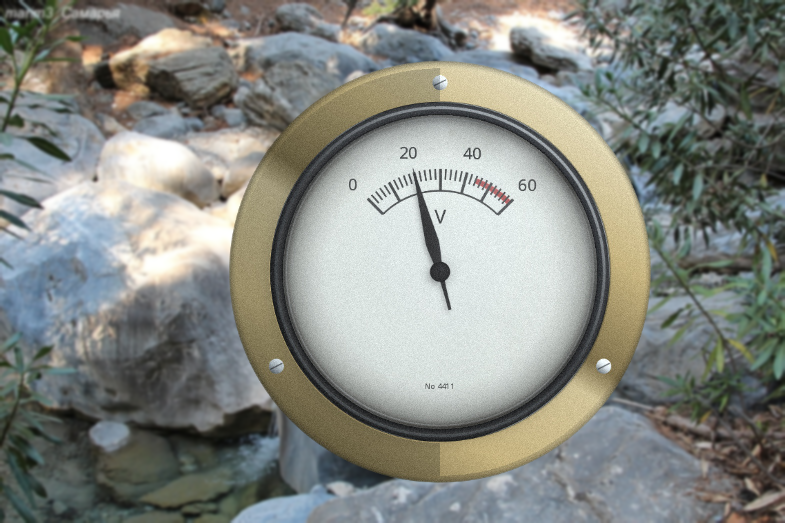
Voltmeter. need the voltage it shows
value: 20 V
